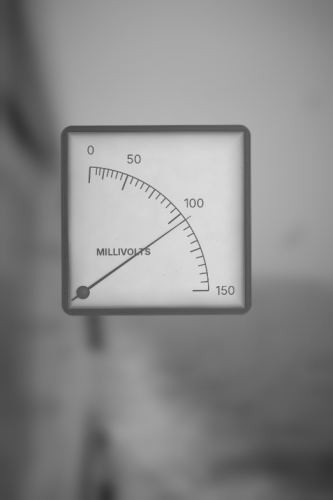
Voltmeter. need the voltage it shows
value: 105 mV
